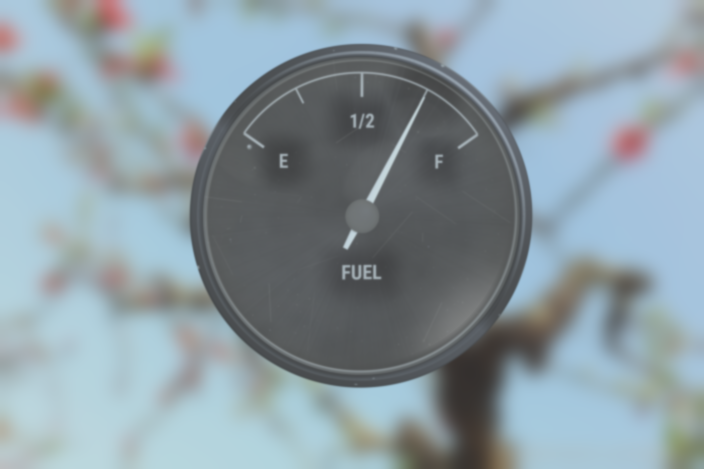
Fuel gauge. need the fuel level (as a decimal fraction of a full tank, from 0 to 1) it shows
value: 0.75
